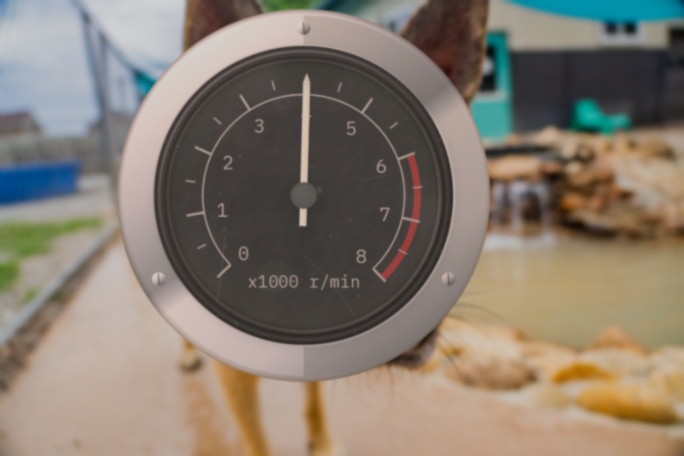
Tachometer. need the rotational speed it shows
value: 4000 rpm
